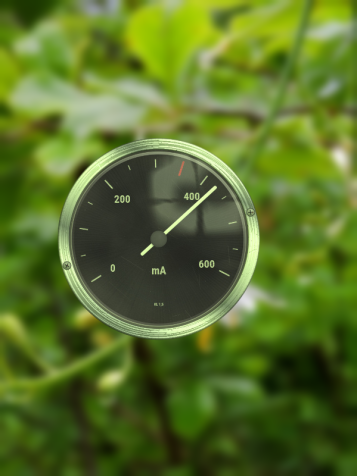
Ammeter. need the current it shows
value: 425 mA
